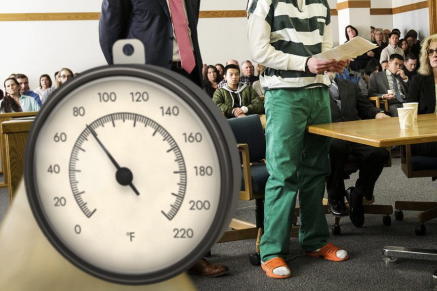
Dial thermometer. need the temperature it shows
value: 80 °F
